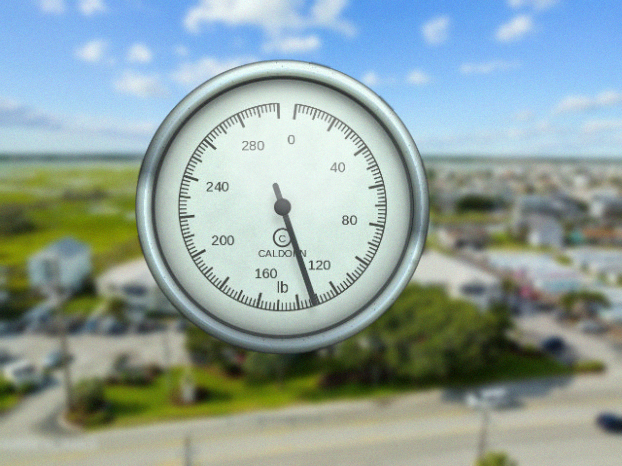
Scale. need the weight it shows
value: 132 lb
